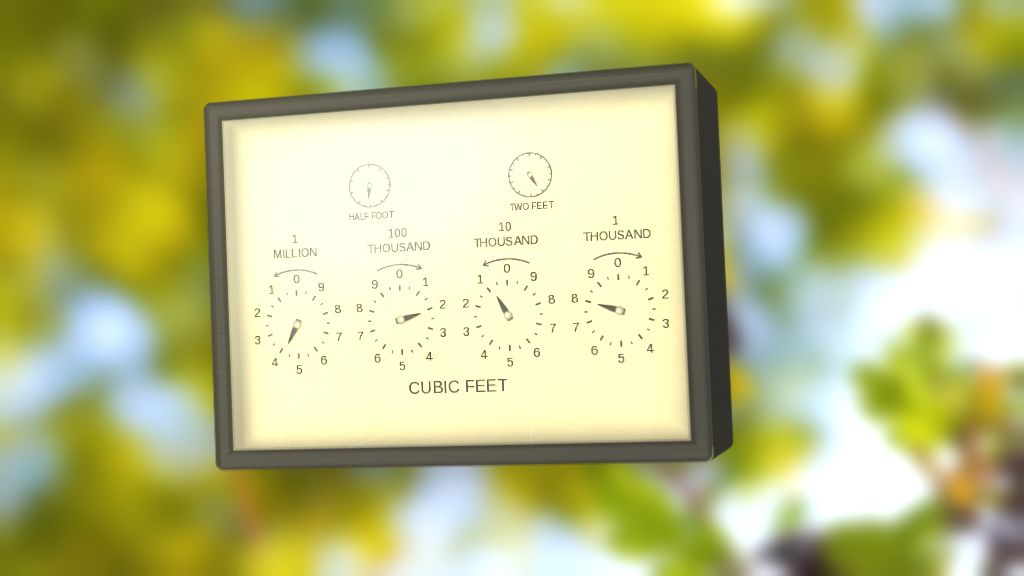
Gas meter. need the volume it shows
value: 420800 ft³
